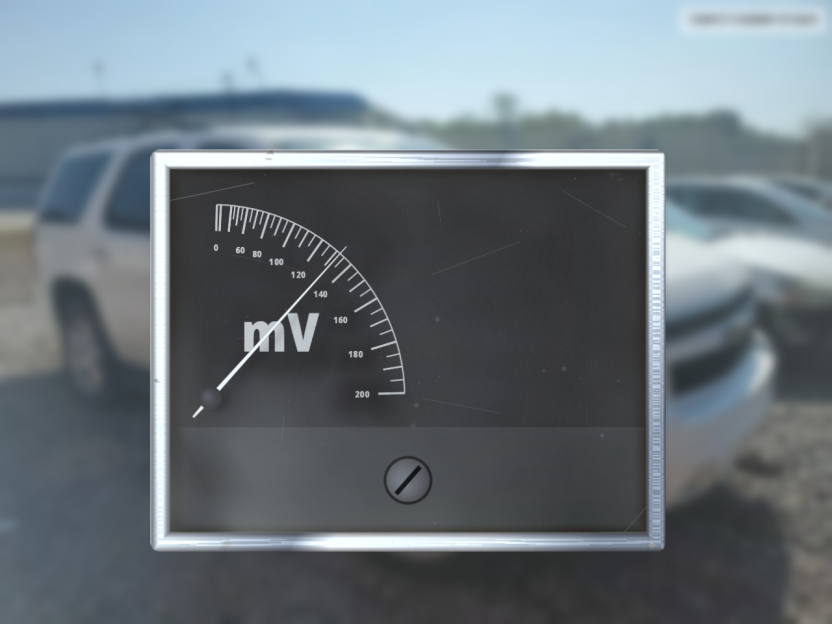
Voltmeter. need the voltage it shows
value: 132.5 mV
